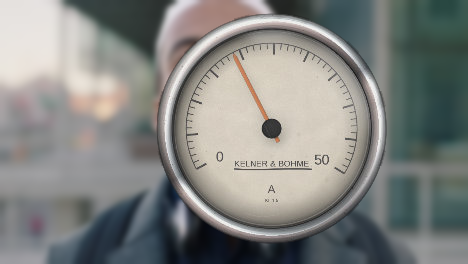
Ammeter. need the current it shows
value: 19 A
